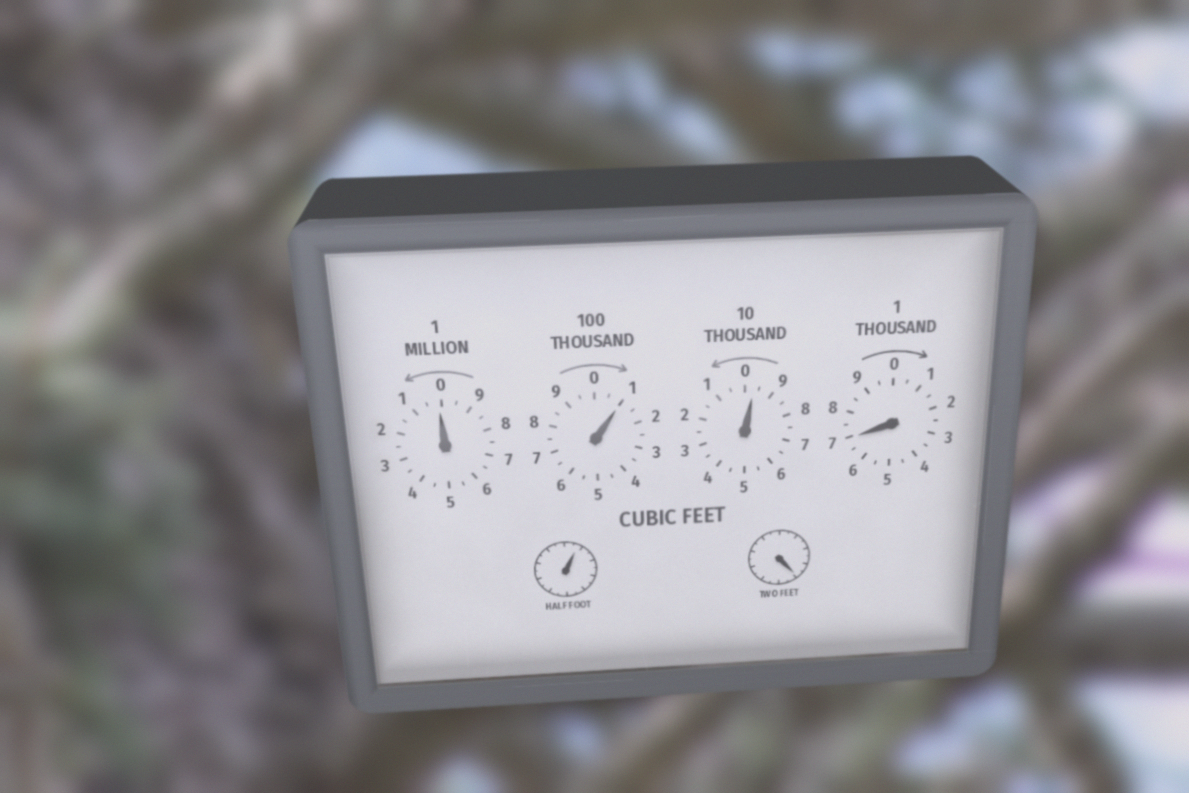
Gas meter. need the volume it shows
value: 9700 ft³
